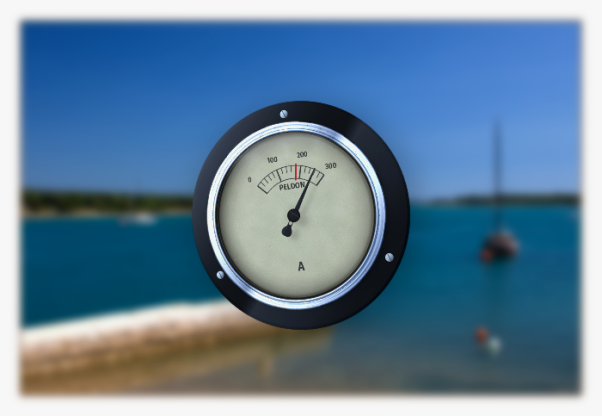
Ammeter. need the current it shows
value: 260 A
